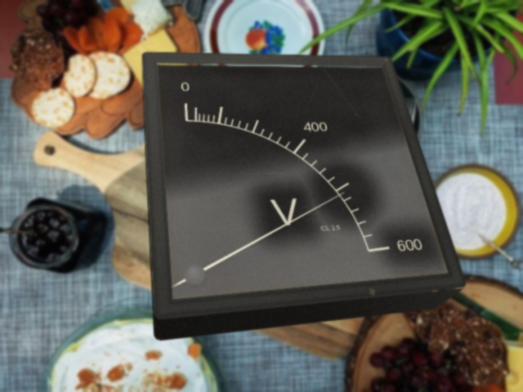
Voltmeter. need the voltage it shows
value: 510 V
